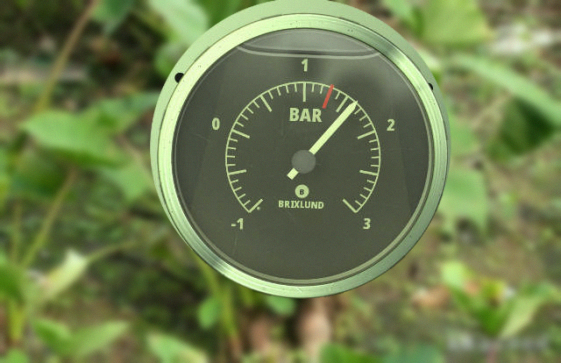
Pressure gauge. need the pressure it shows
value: 1.6 bar
